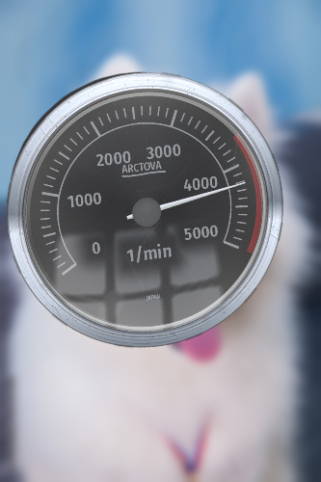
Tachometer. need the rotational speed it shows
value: 4200 rpm
